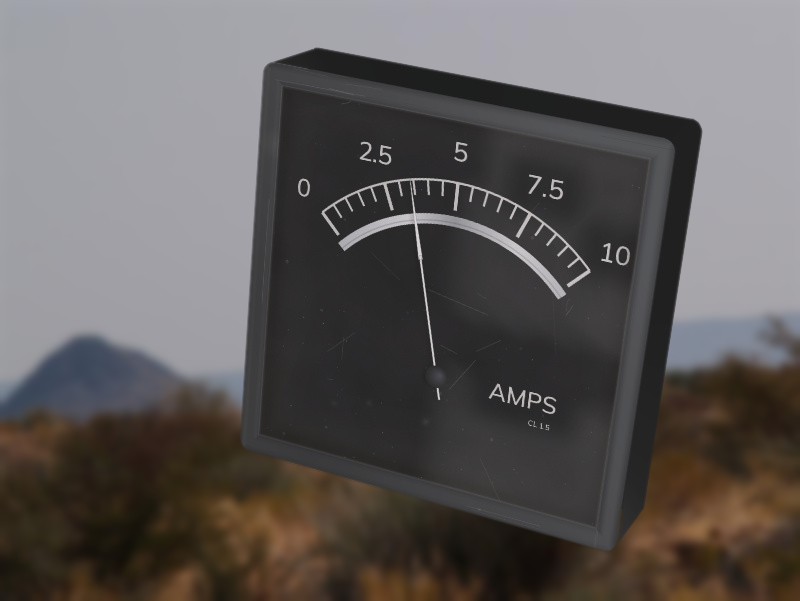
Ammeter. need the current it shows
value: 3.5 A
